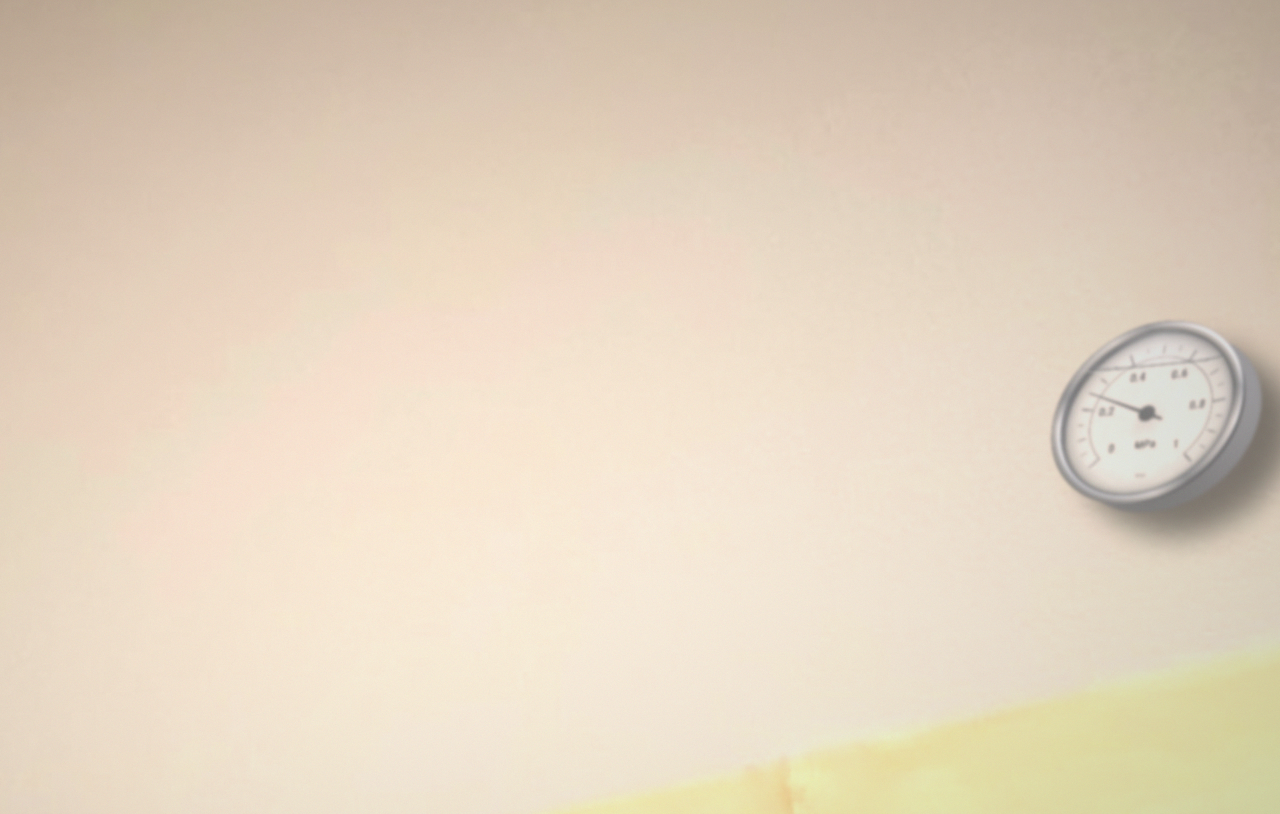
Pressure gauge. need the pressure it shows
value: 0.25 MPa
